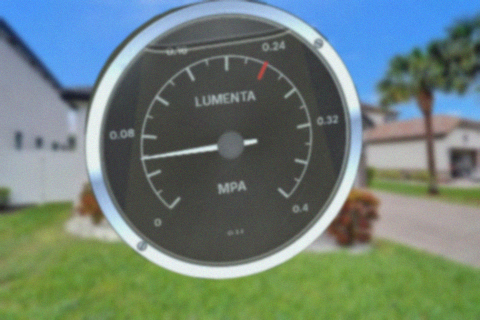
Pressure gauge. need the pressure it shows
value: 0.06 MPa
